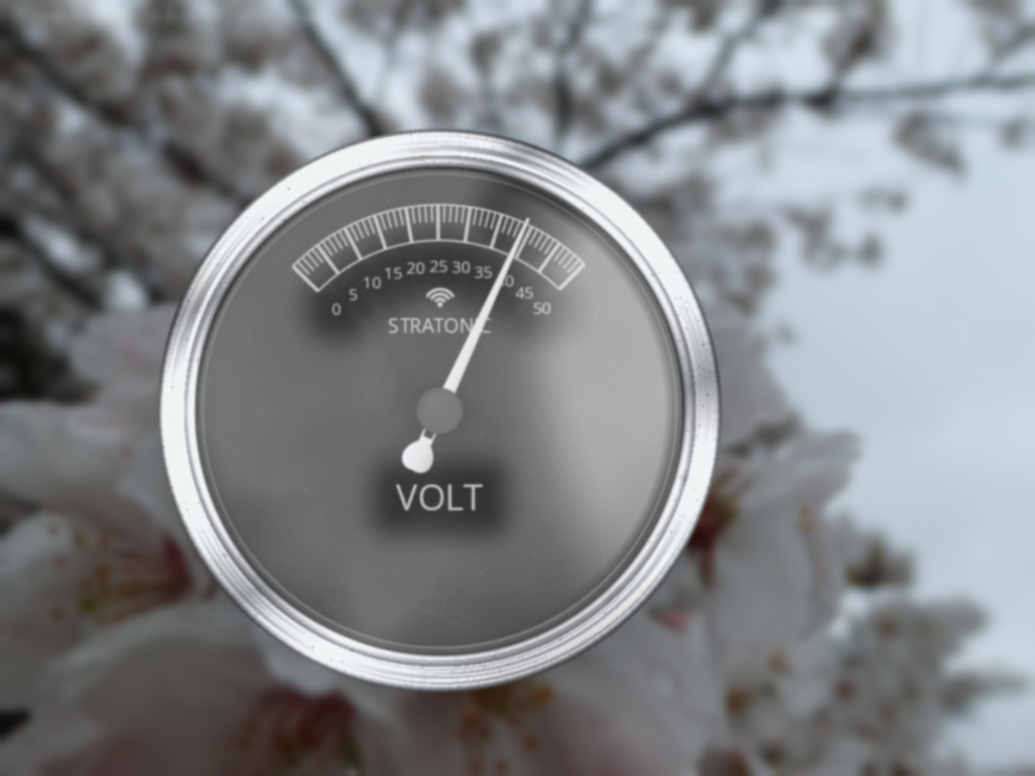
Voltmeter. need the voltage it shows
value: 39 V
